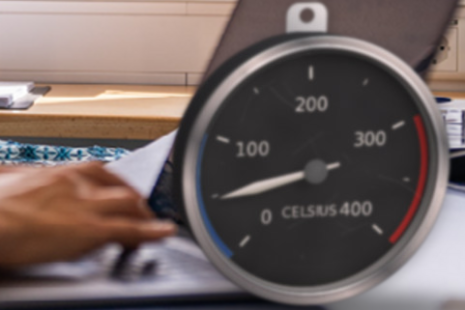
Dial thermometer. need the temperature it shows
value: 50 °C
